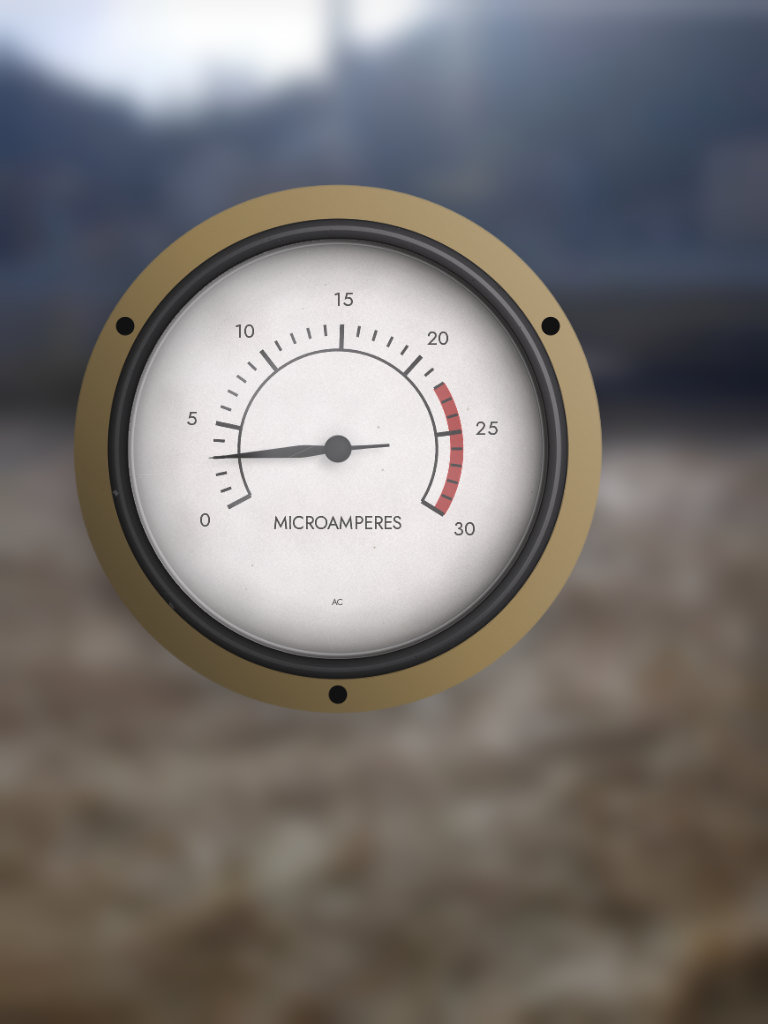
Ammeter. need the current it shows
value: 3 µA
